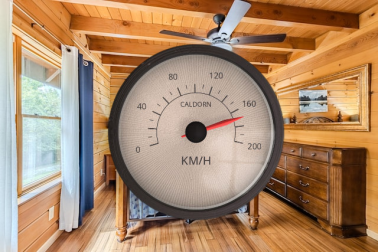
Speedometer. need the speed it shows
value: 170 km/h
